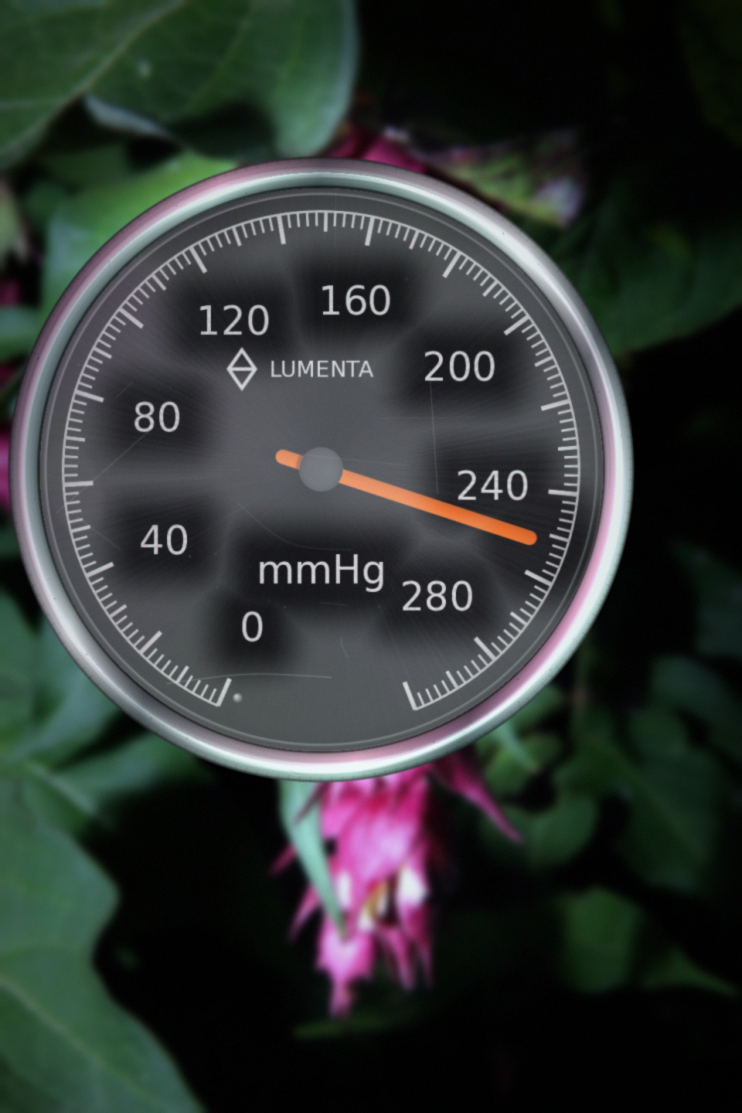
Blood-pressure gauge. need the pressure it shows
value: 252 mmHg
